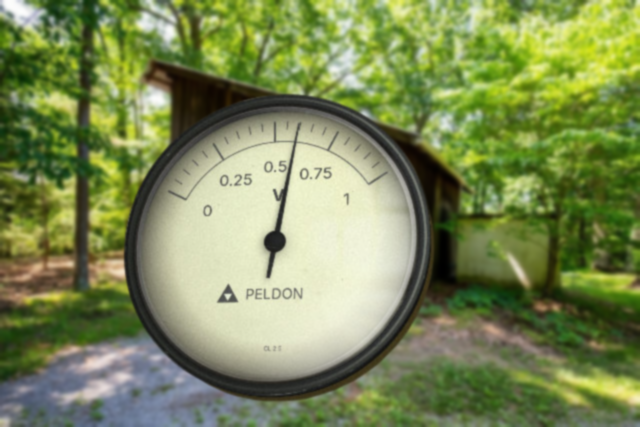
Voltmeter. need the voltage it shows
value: 0.6 V
